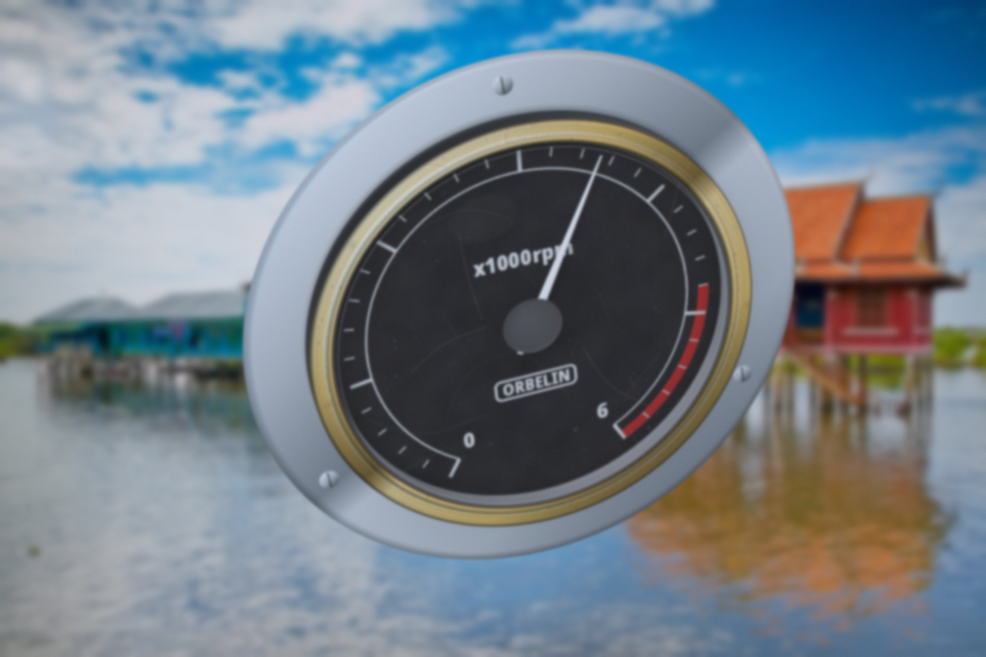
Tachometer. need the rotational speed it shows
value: 3500 rpm
